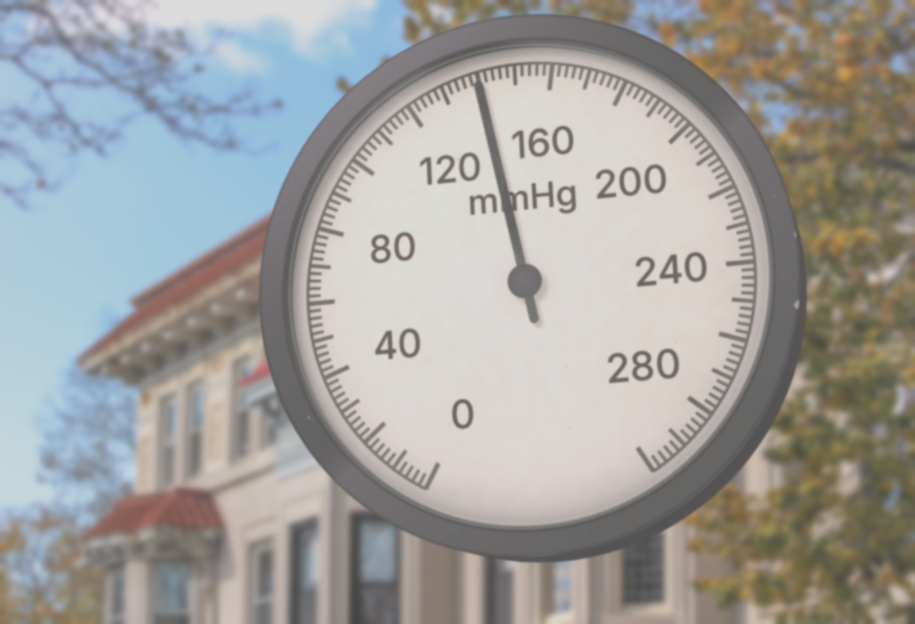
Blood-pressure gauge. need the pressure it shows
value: 140 mmHg
